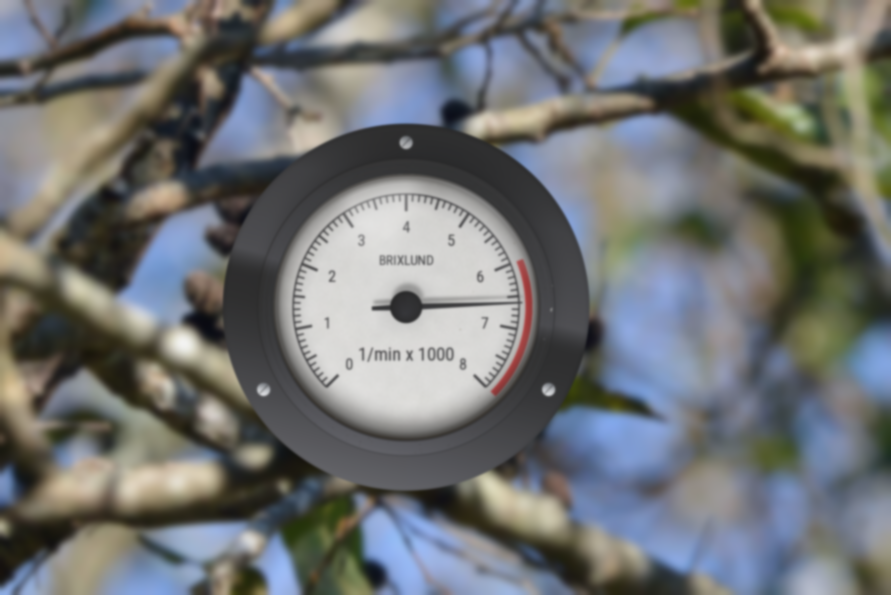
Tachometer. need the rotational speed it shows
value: 6600 rpm
